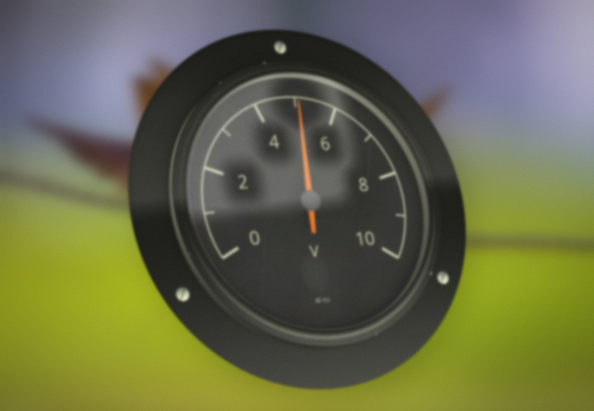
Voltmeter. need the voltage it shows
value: 5 V
